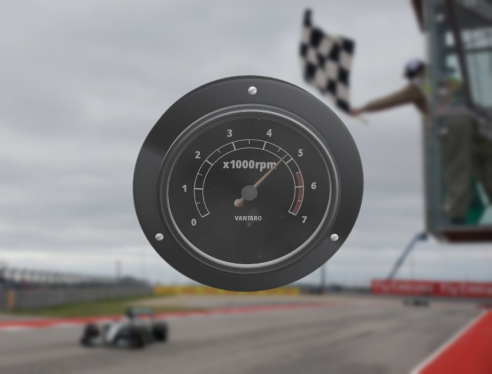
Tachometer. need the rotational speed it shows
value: 4750 rpm
